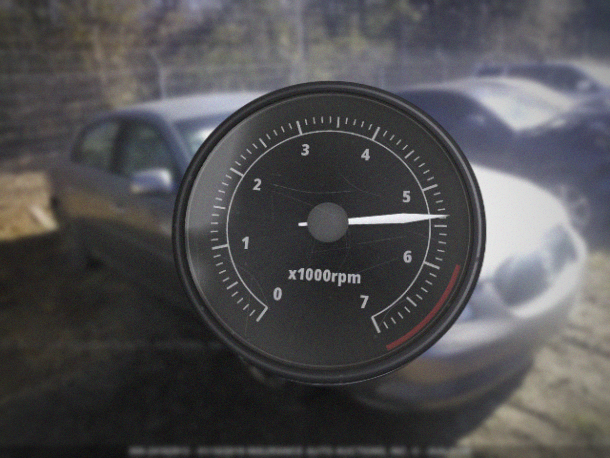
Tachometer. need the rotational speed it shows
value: 5400 rpm
